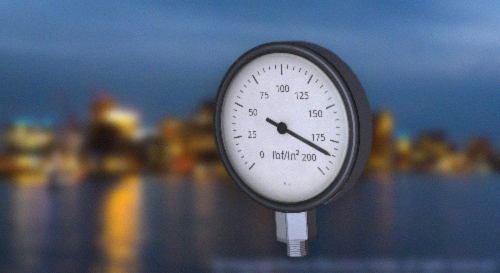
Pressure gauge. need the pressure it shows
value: 185 psi
